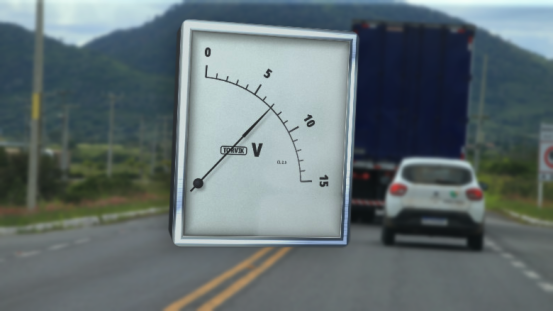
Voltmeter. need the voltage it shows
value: 7 V
